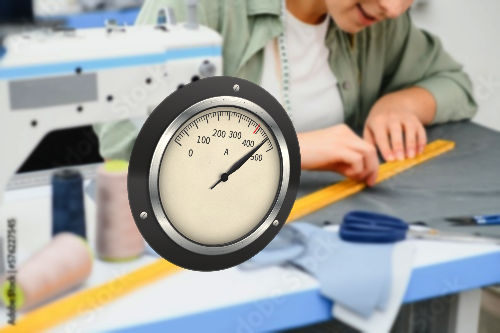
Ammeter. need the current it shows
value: 450 A
